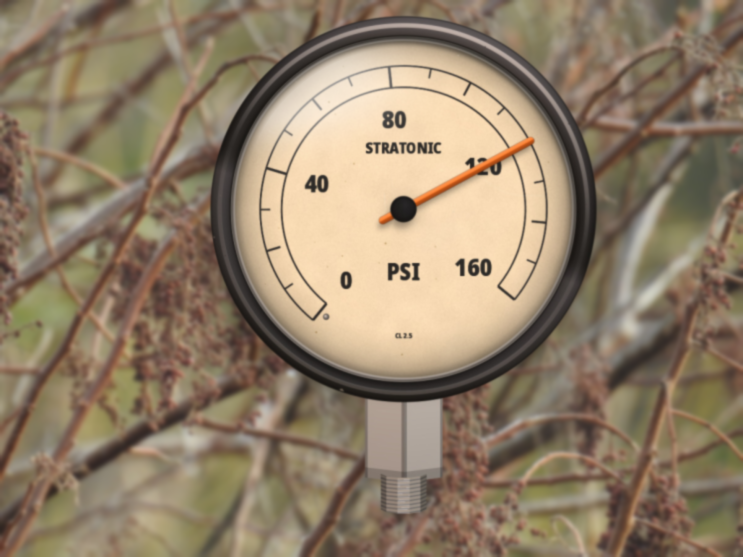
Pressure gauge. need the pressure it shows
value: 120 psi
